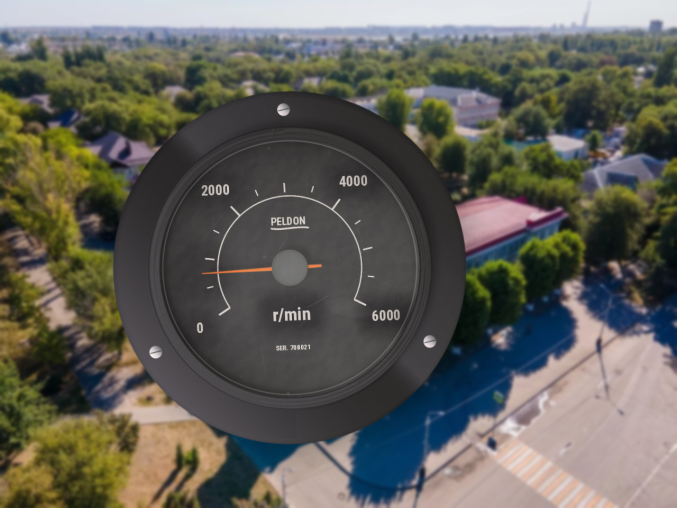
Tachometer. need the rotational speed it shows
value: 750 rpm
